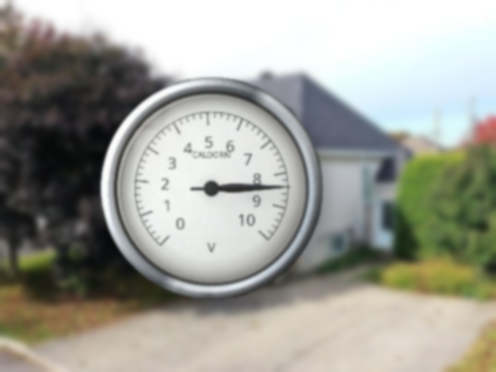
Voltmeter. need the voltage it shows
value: 8.4 V
